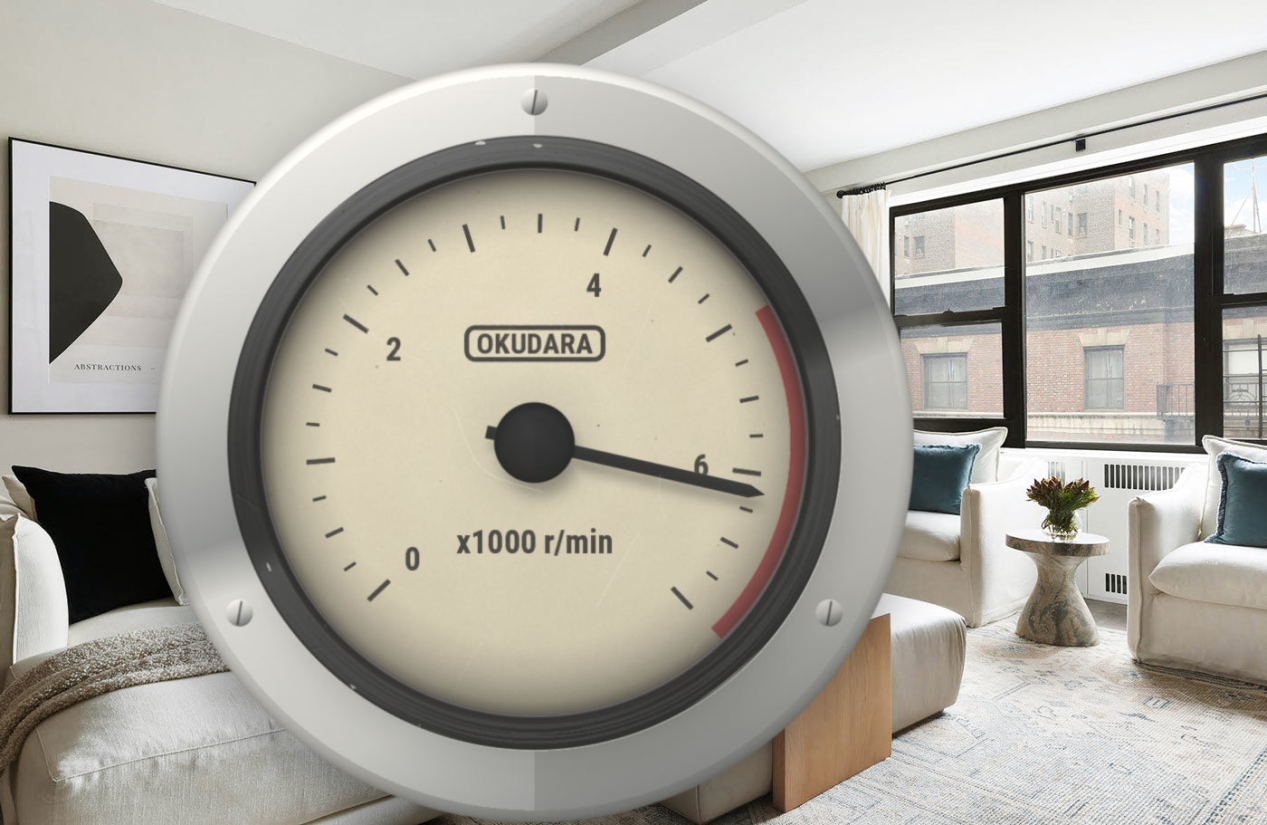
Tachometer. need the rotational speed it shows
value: 6125 rpm
